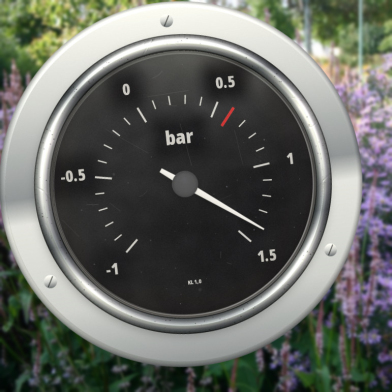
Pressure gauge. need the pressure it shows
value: 1.4 bar
